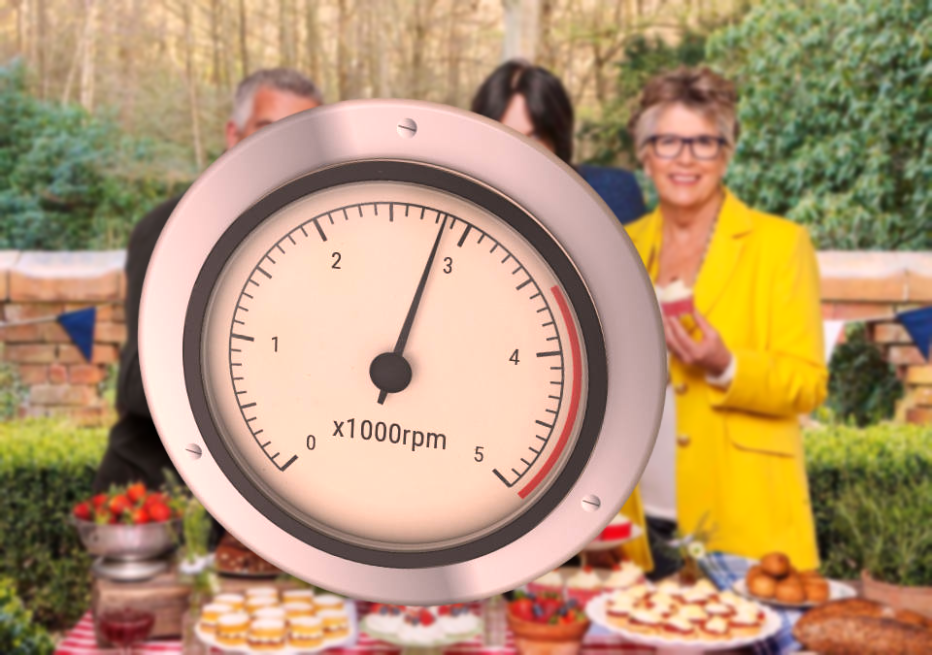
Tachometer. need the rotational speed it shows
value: 2850 rpm
